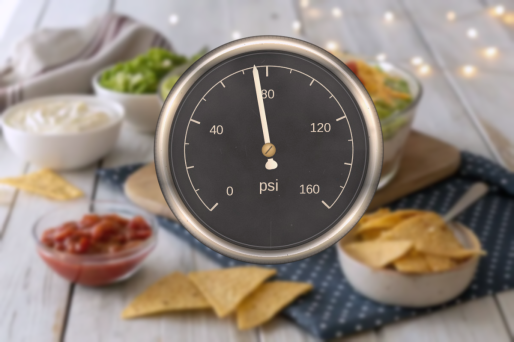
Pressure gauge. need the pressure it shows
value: 75 psi
